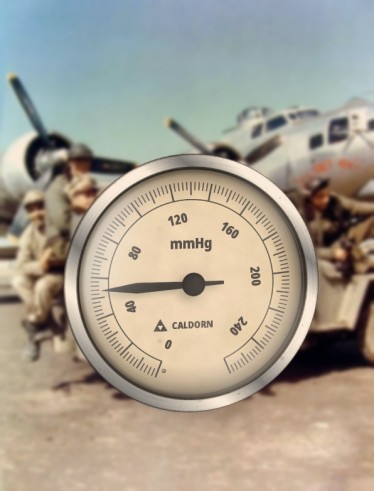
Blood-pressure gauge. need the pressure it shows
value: 54 mmHg
